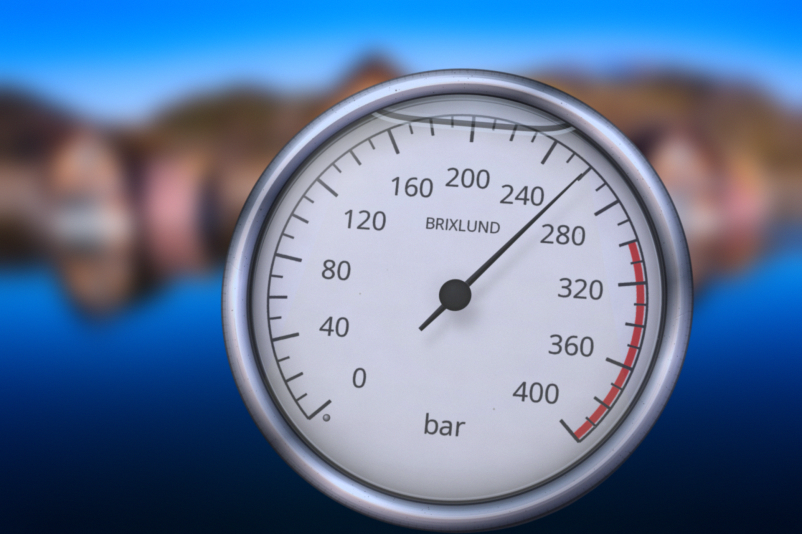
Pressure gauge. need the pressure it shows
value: 260 bar
